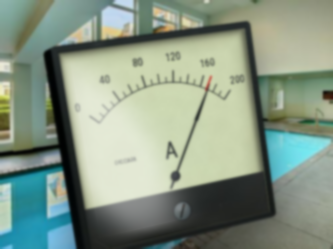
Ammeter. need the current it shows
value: 170 A
